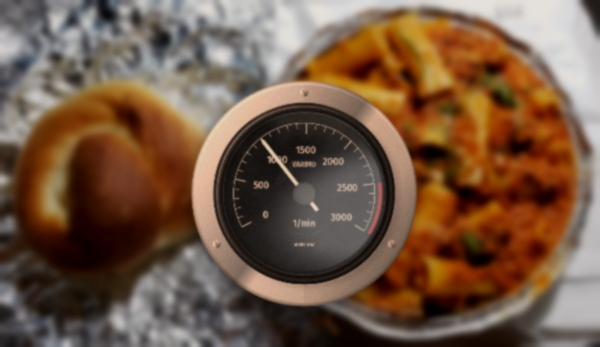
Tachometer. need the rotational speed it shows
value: 1000 rpm
